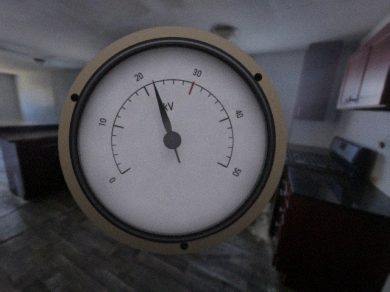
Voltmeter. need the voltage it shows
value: 22 kV
